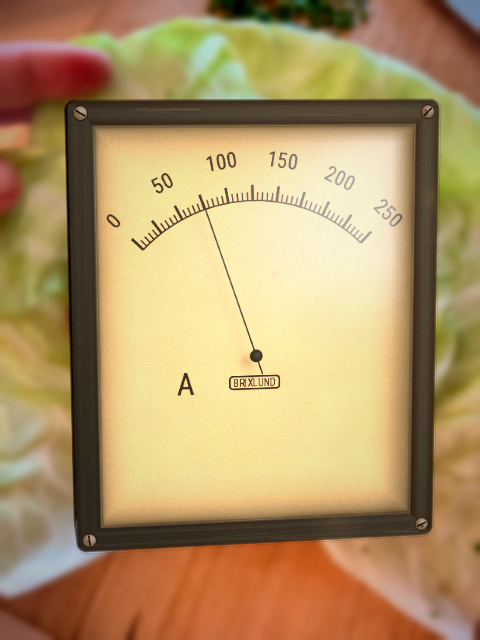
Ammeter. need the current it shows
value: 75 A
